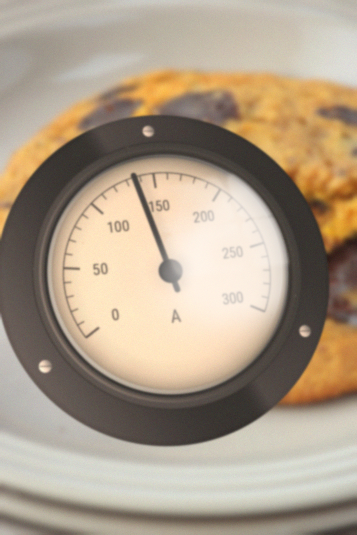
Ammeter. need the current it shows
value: 135 A
